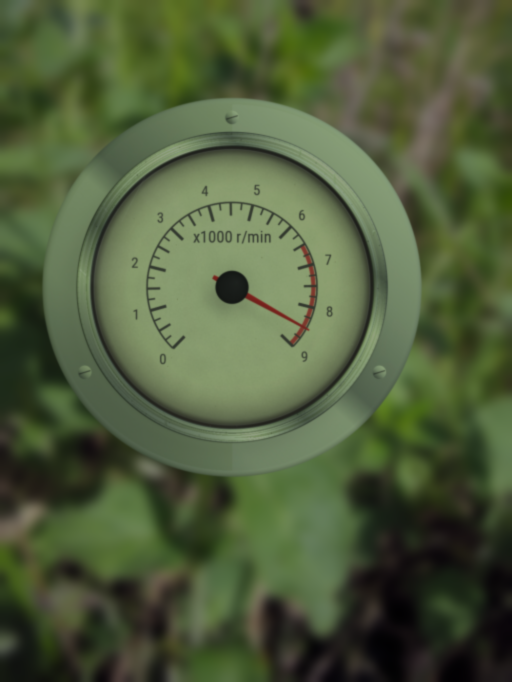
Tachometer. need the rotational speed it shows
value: 8500 rpm
